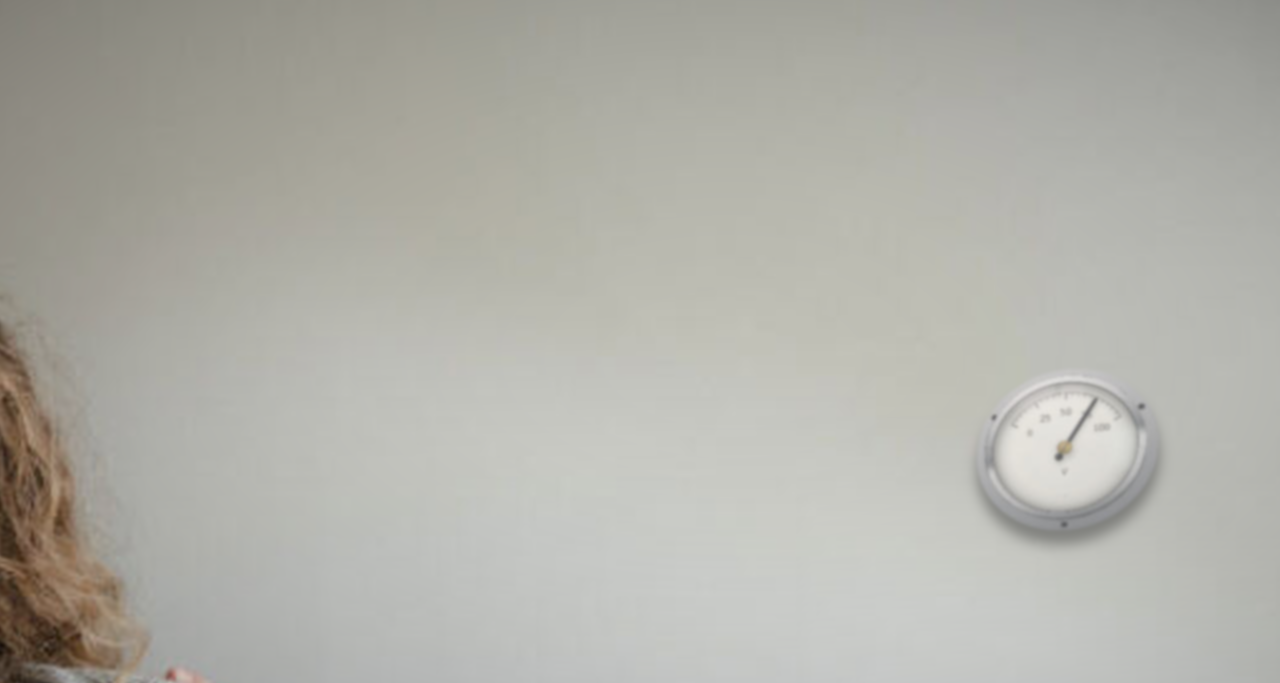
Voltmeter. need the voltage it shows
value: 75 V
